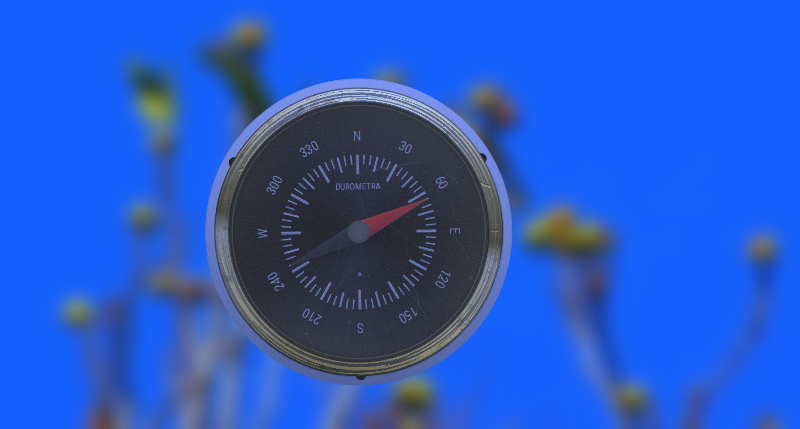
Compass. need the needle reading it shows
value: 65 °
